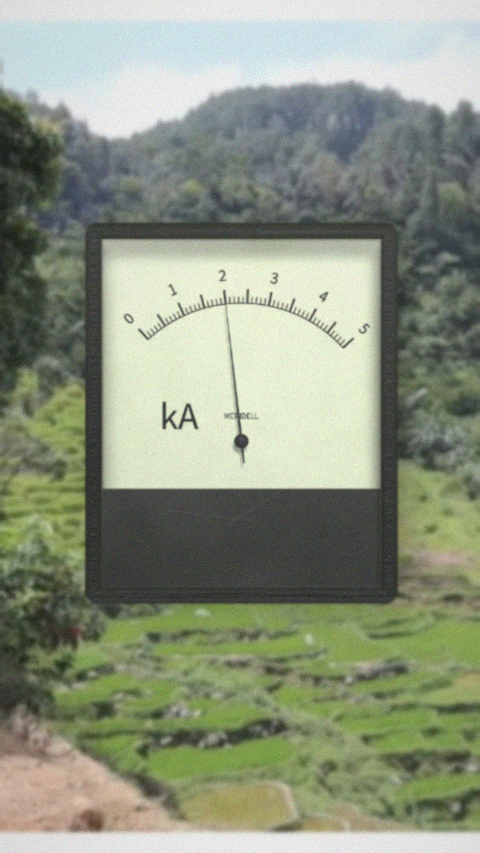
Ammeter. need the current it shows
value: 2 kA
